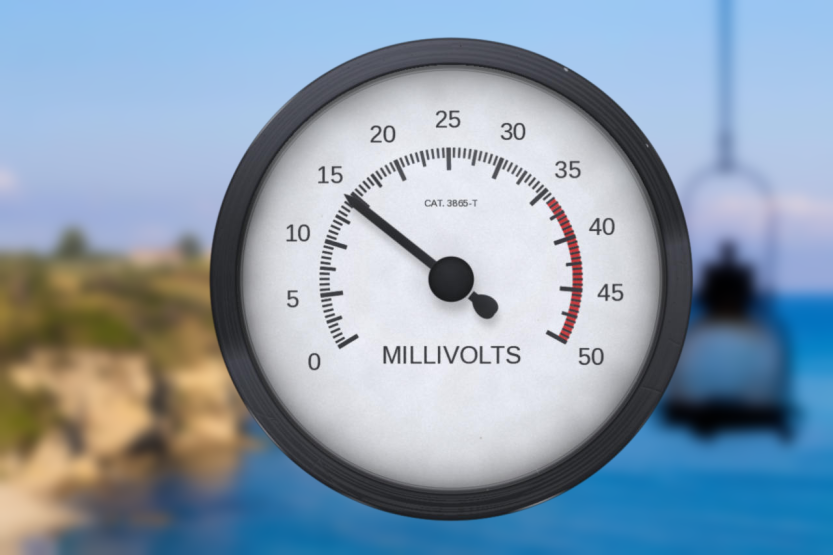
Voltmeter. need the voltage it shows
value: 14.5 mV
